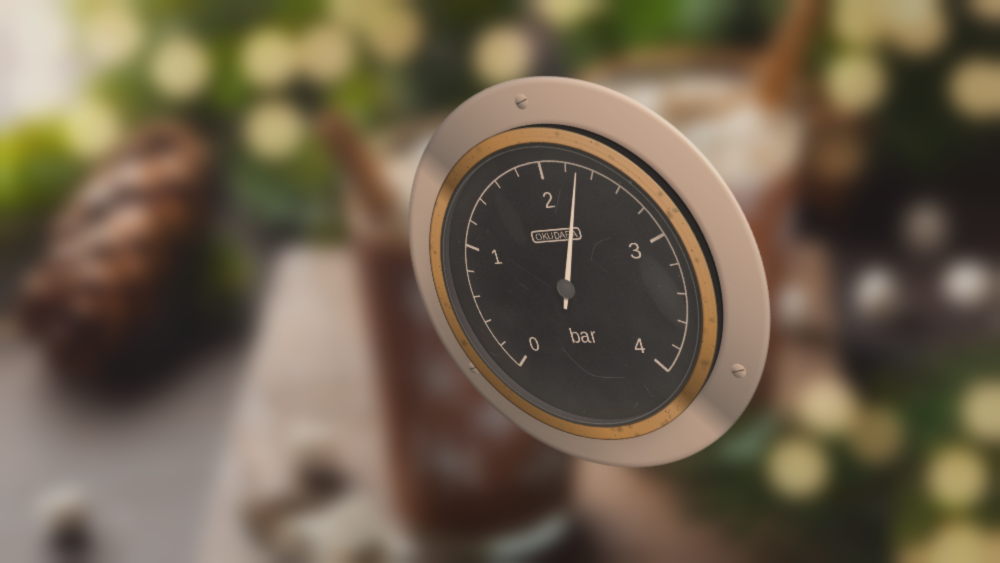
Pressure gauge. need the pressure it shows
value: 2.3 bar
